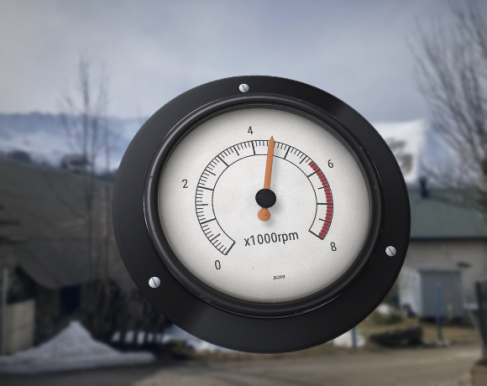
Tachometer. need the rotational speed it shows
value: 4500 rpm
